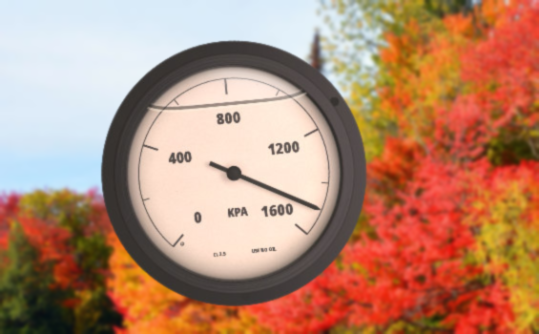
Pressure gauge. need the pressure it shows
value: 1500 kPa
